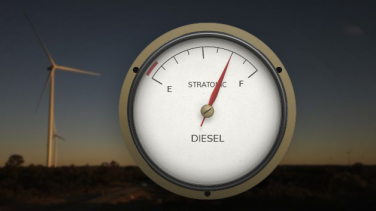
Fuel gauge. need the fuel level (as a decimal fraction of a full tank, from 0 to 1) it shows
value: 0.75
